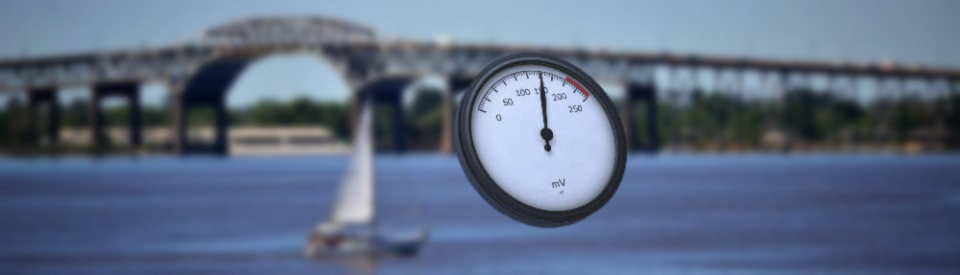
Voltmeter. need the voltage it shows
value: 150 mV
